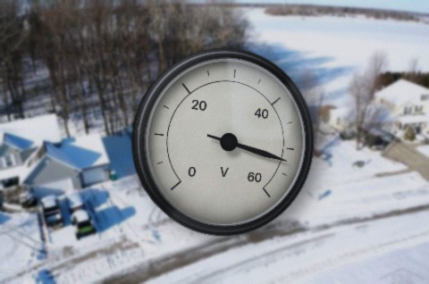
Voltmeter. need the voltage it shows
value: 52.5 V
